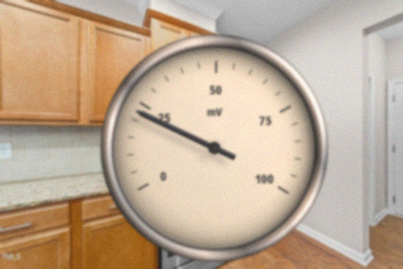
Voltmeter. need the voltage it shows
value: 22.5 mV
